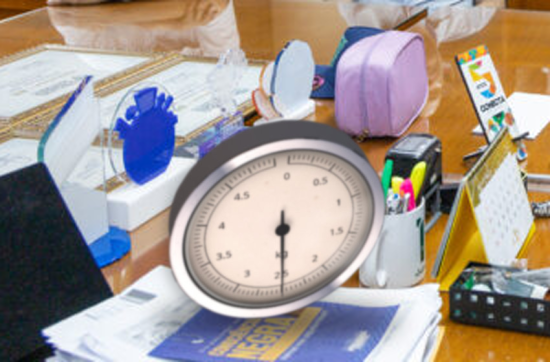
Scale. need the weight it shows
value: 2.5 kg
